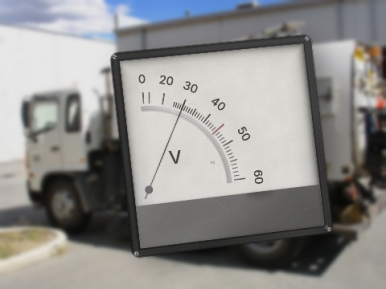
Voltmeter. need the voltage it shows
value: 30 V
